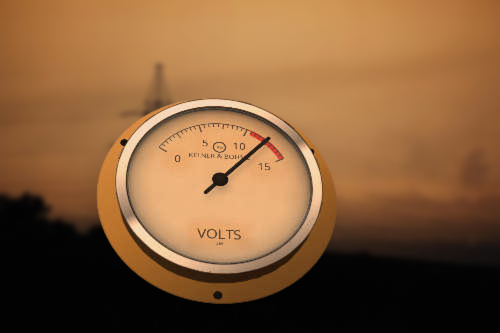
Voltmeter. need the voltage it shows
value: 12.5 V
